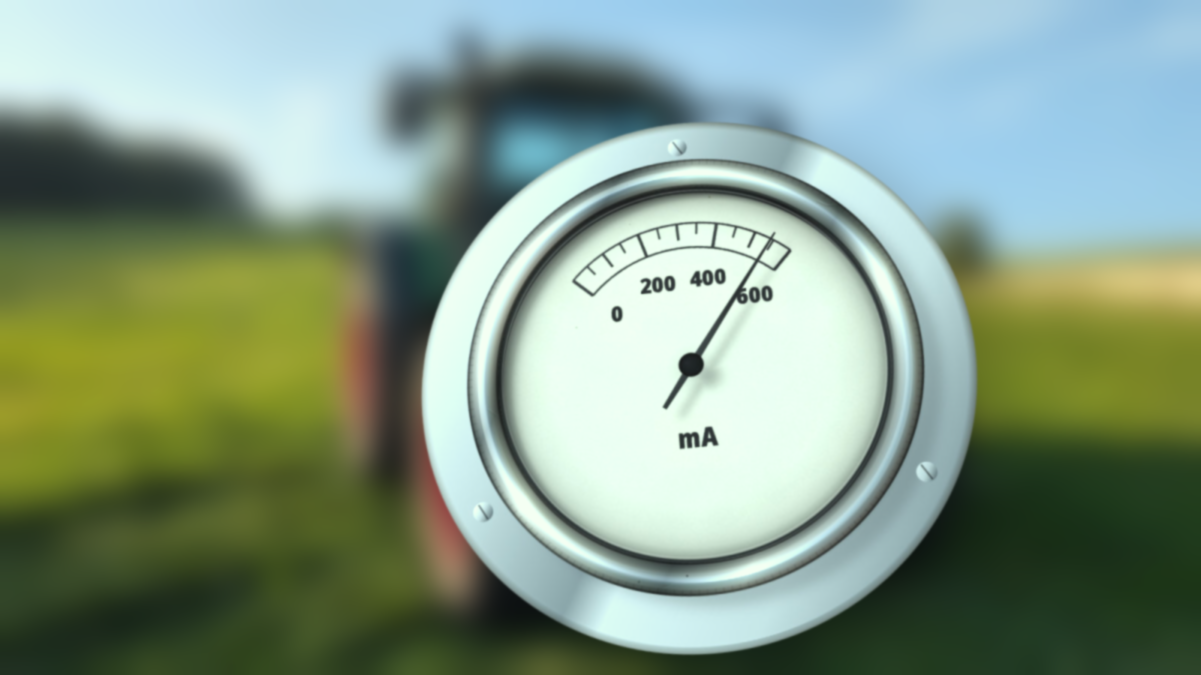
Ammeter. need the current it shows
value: 550 mA
